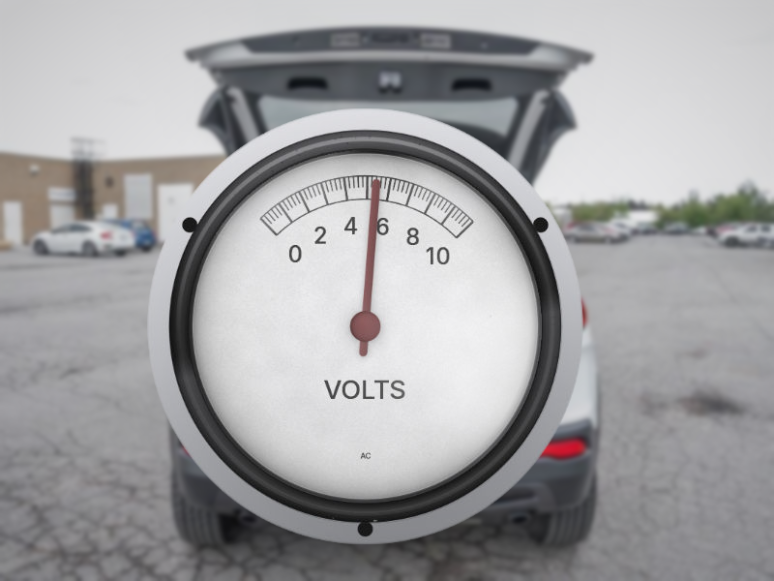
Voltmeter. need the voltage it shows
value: 5.4 V
